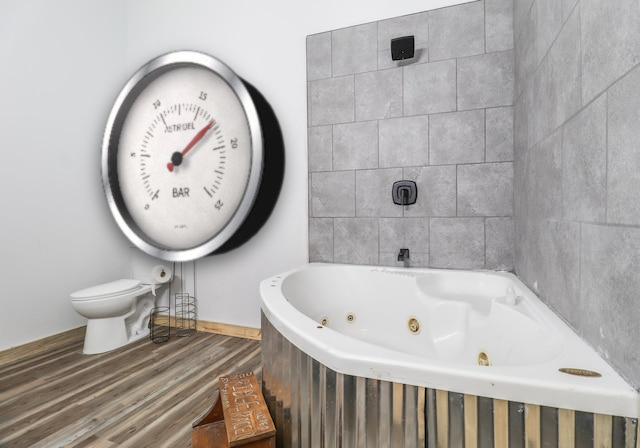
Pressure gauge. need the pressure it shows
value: 17.5 bar
